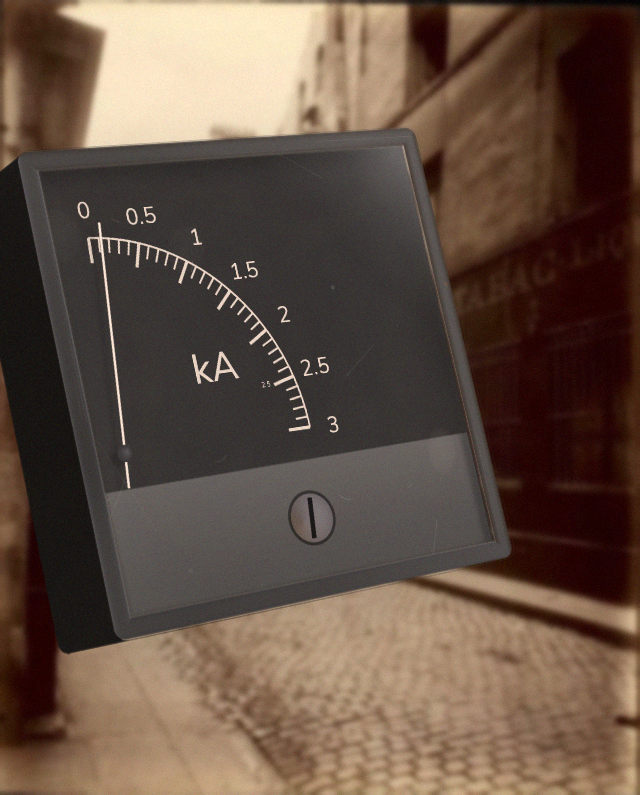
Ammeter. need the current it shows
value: 0.1 kA
